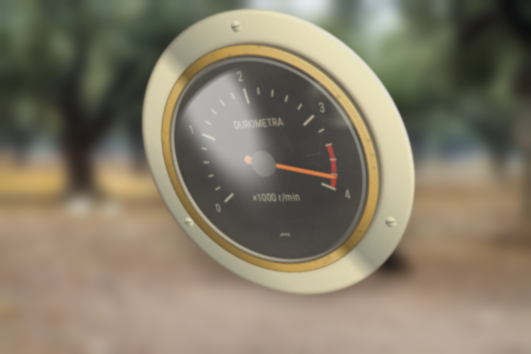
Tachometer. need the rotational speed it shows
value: 3800 rpm
